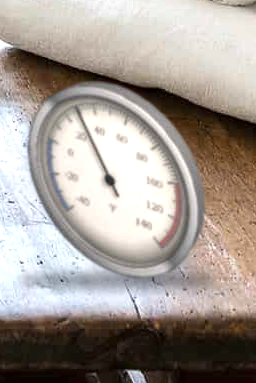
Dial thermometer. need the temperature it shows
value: 30 °F
